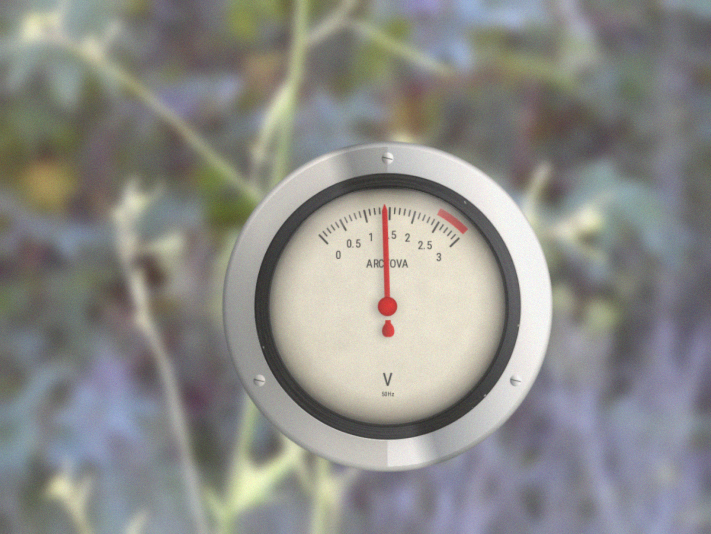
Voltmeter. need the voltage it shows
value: 1.4 V
